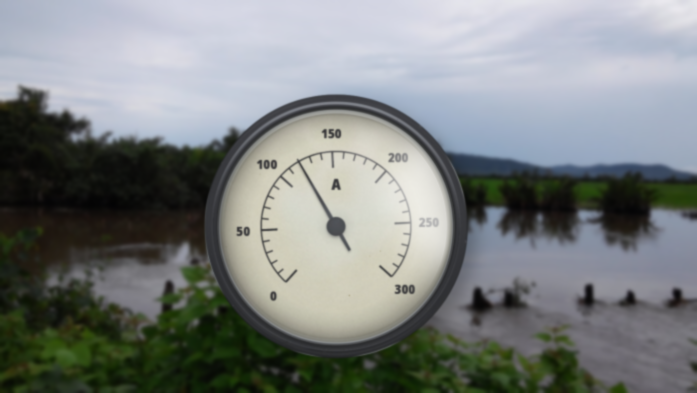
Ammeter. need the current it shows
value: 120 A
